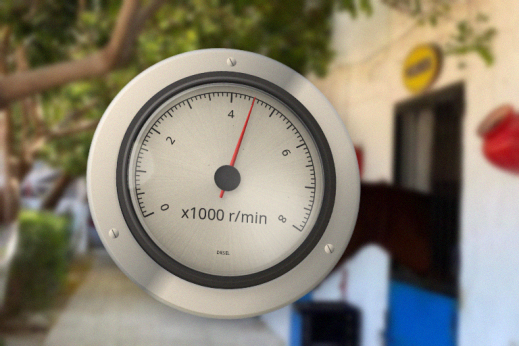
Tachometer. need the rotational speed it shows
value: 4500 rpm
